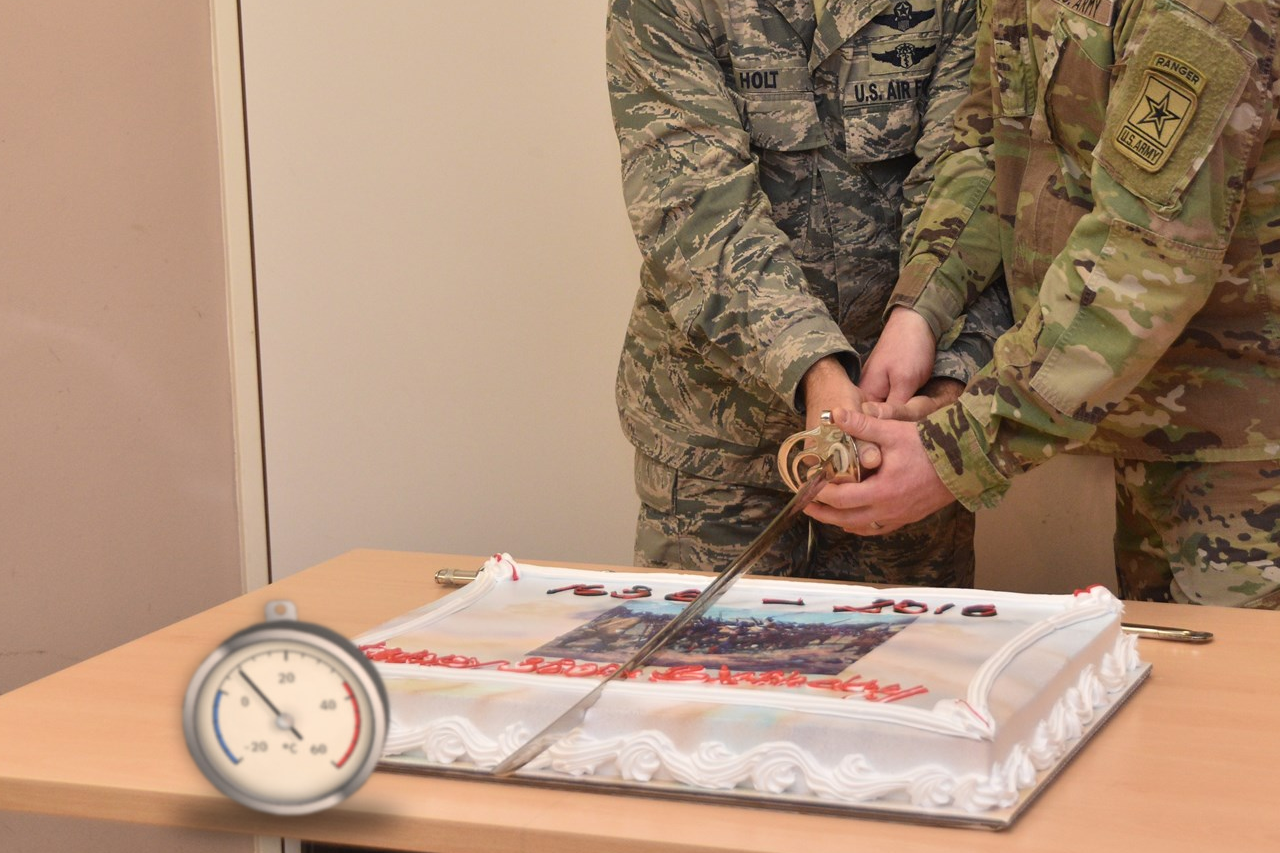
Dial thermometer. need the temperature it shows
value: 8 °C
